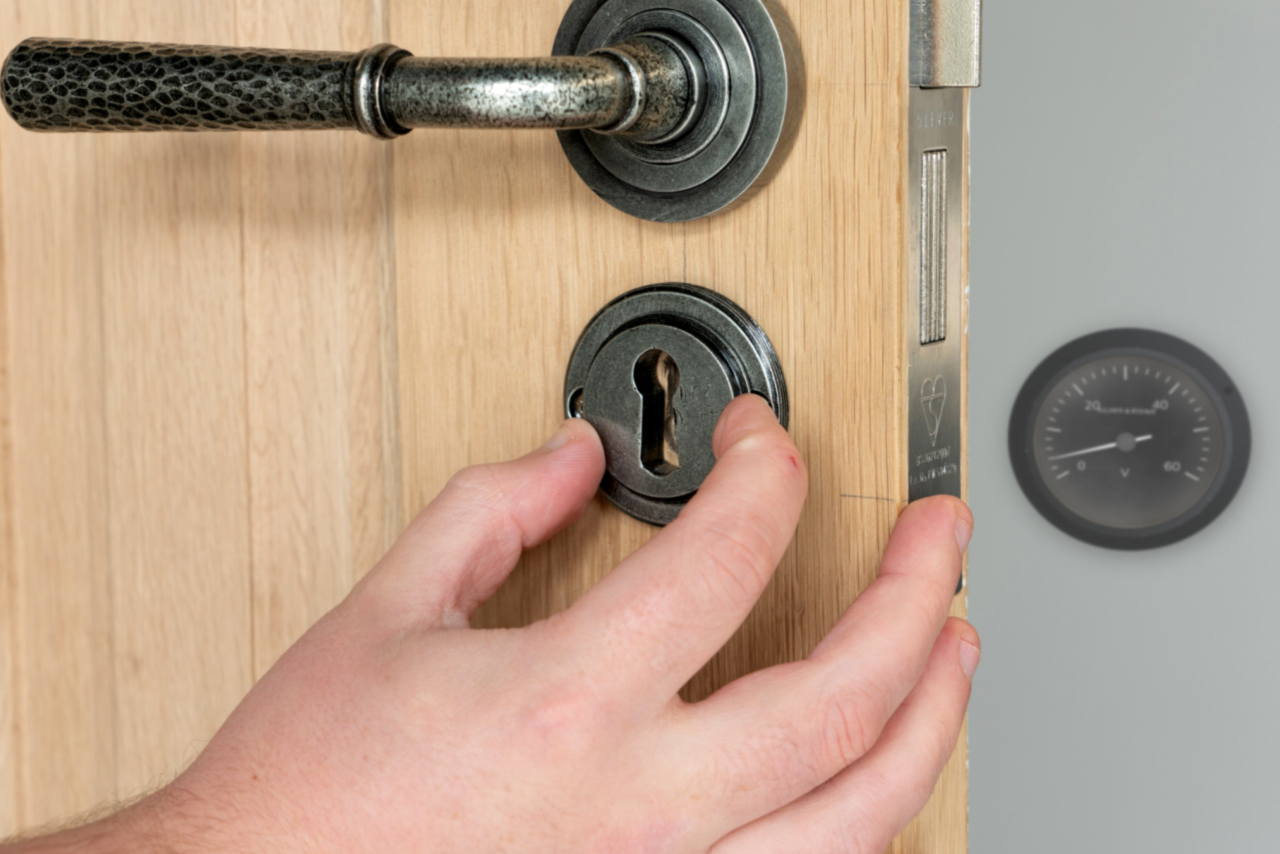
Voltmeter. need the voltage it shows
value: 4 V
